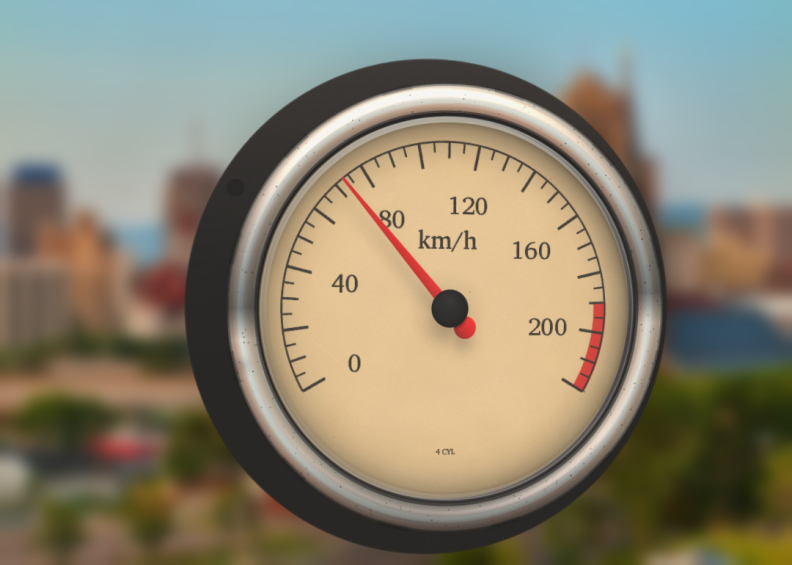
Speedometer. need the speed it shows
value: 72.5 km/h
